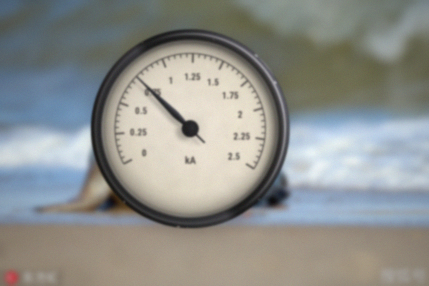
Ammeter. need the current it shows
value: 0.75 kA
